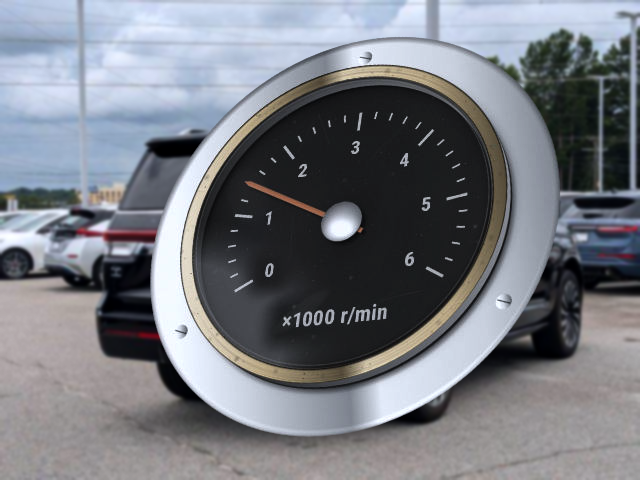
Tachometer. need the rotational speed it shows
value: 1400 rpm
